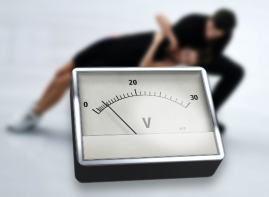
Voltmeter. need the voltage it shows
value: 10 V
